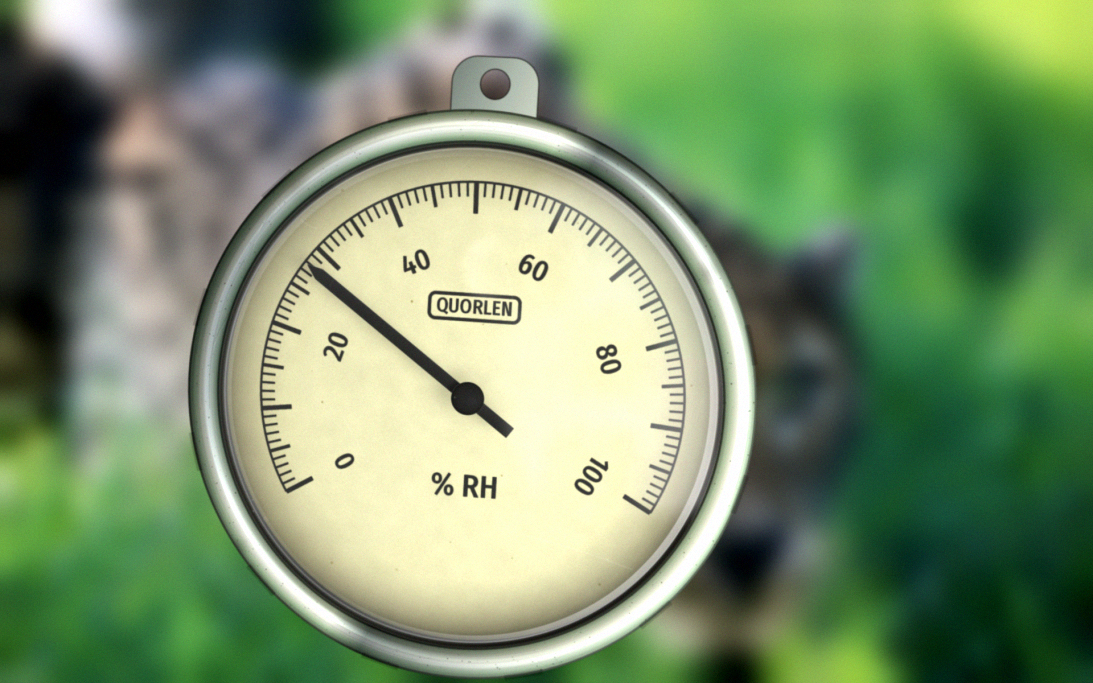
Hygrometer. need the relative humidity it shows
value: 28 %
